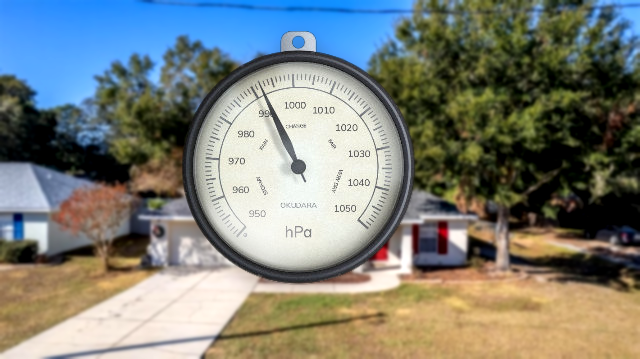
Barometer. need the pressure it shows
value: 992 hPa
